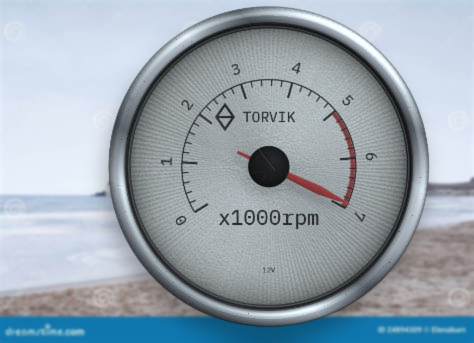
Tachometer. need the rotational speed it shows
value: 6900 rpm
